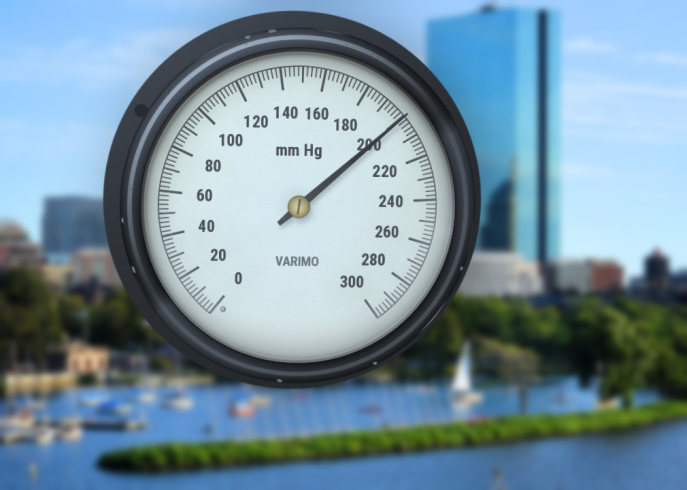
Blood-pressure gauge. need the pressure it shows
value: 200 mmHg
